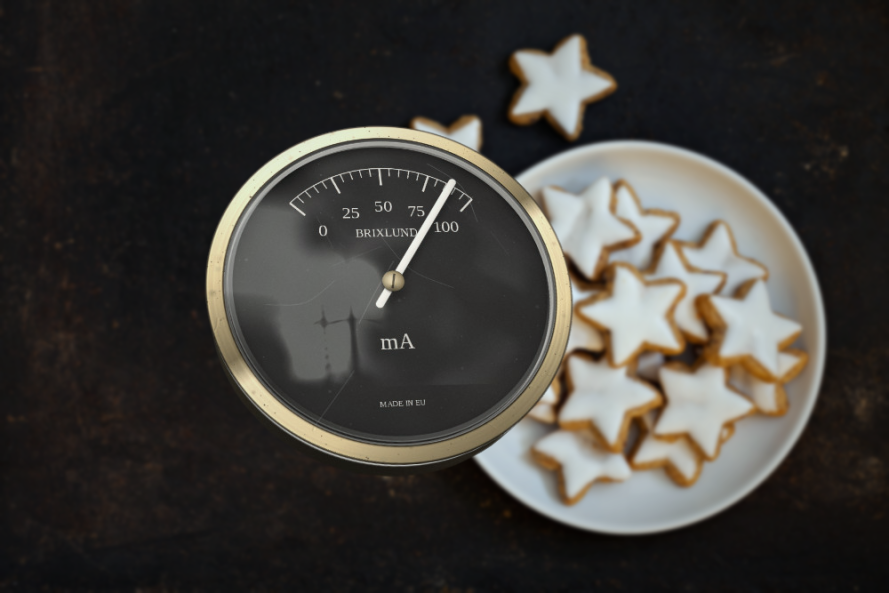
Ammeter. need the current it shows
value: 87.5 mA
